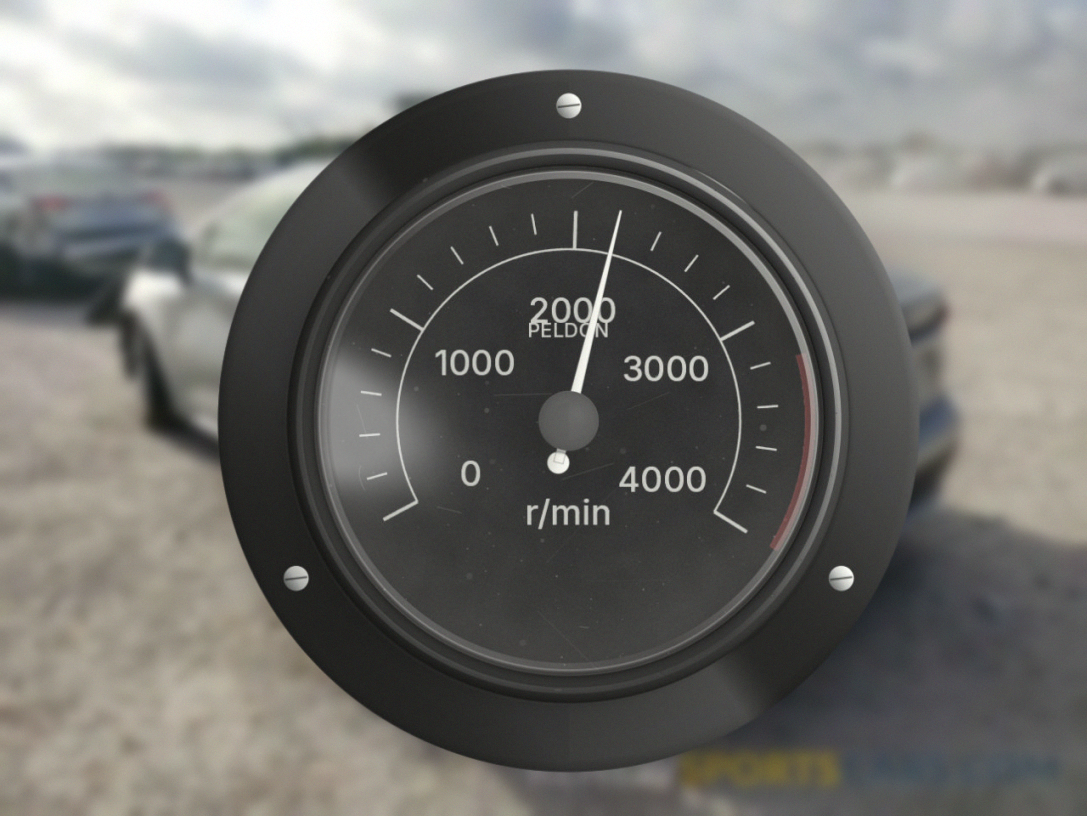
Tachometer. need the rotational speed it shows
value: 2200 rpm
